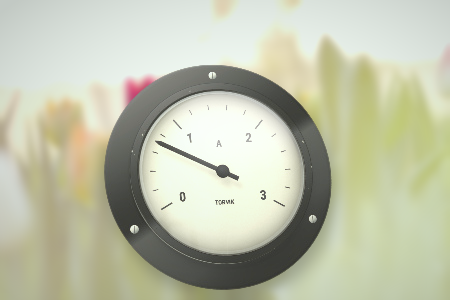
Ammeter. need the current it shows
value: 0.7 A
